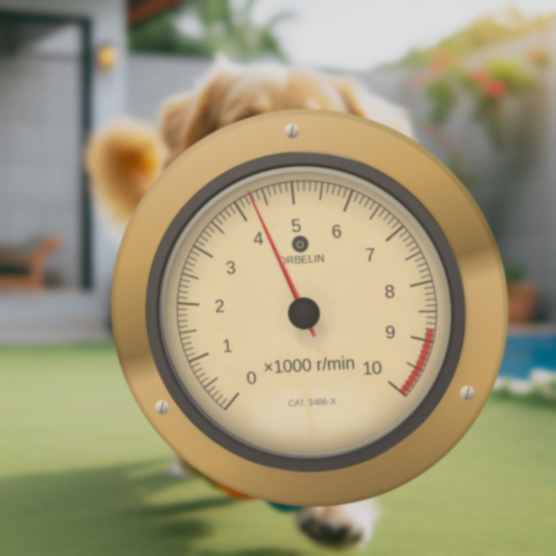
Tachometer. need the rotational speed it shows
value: 4300 rpm
